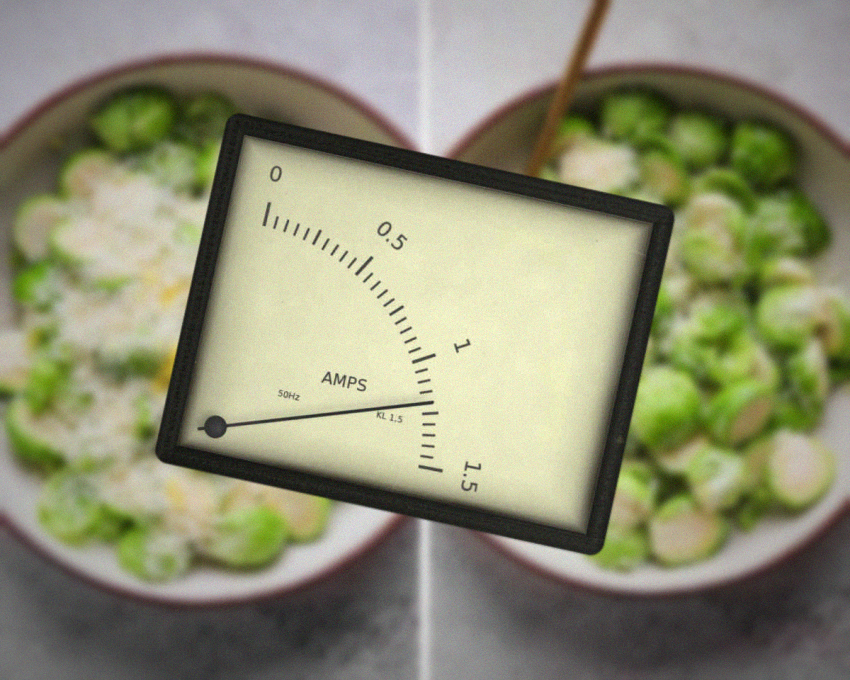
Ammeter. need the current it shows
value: 1.2 A
